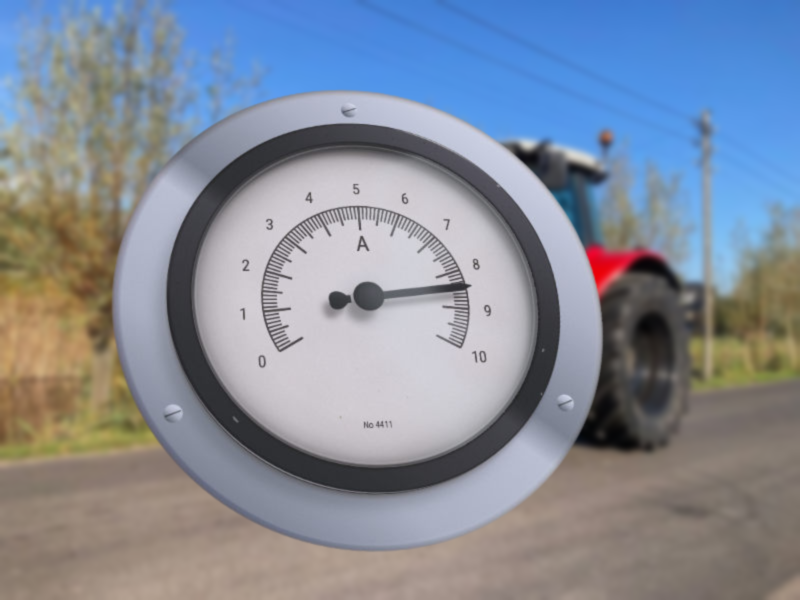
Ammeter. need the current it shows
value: 8.5 A
